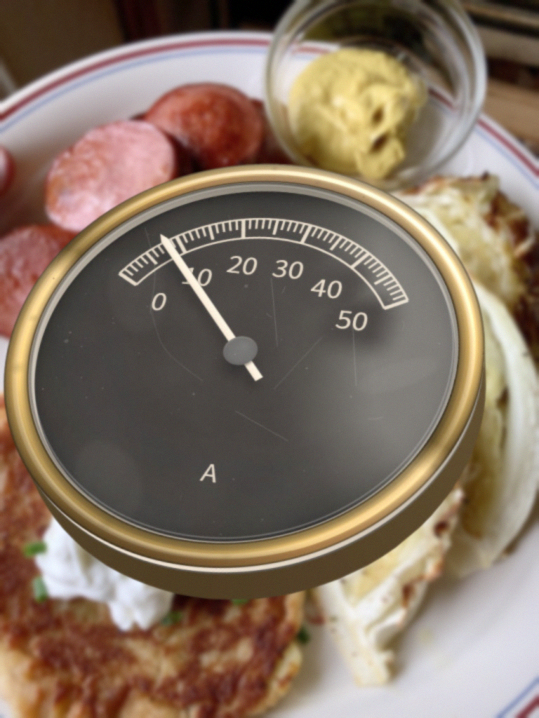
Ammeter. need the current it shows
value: 8 A
